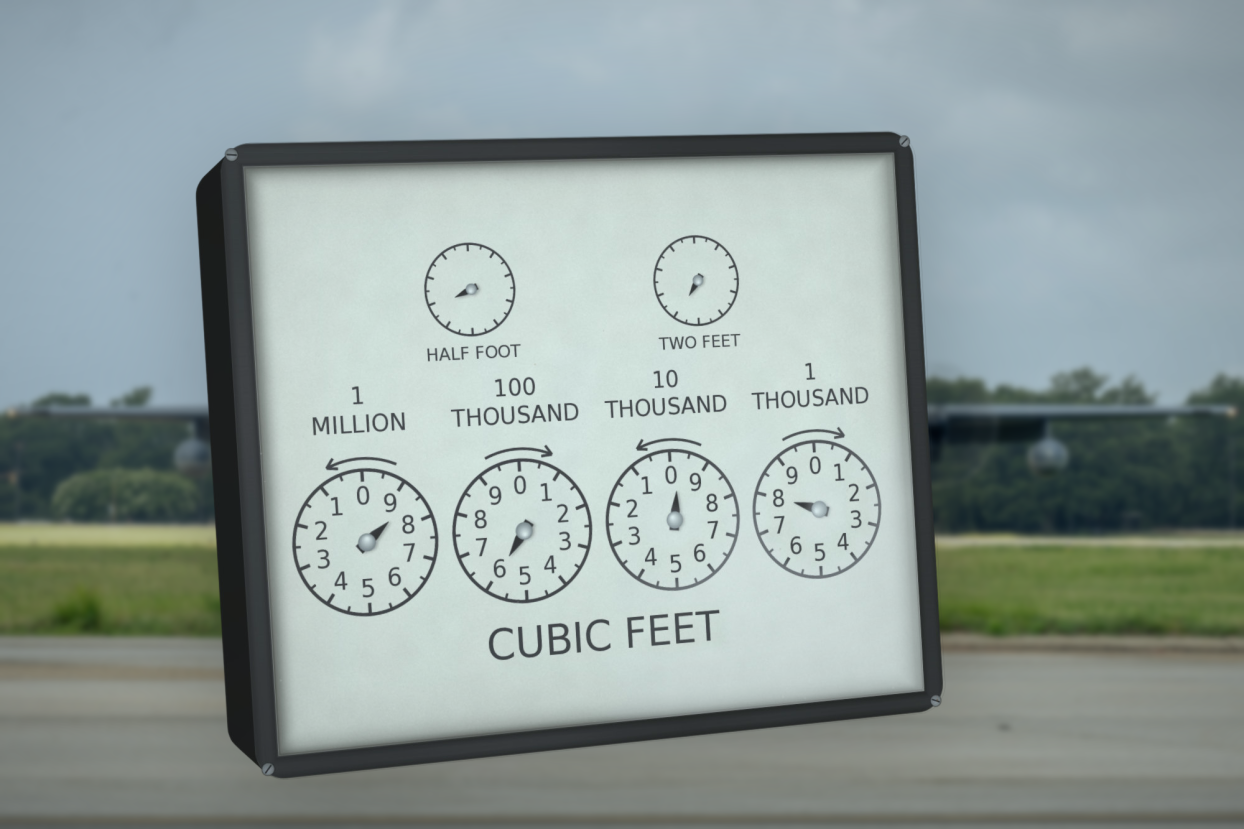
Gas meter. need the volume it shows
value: 859800 ft³
